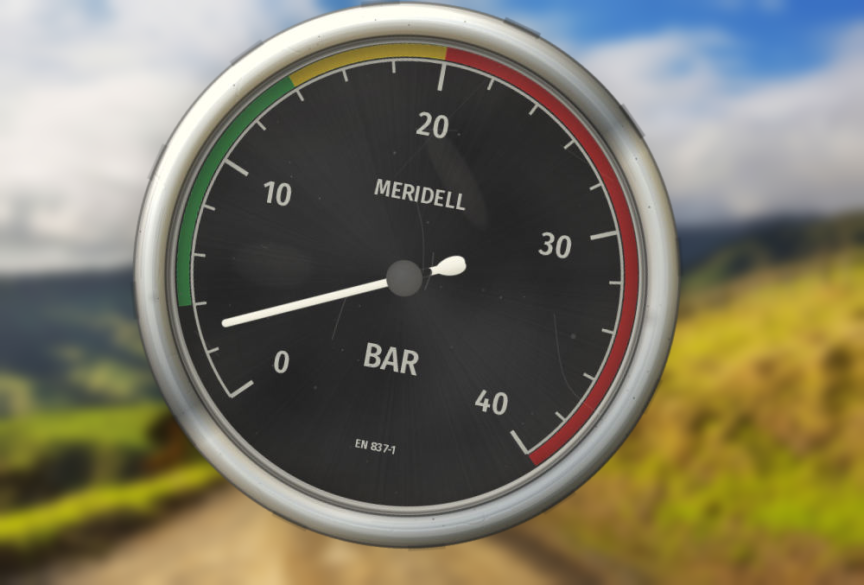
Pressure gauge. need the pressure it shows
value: 3 bar
